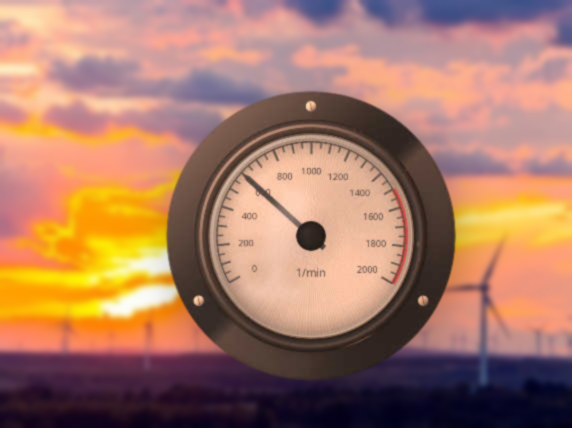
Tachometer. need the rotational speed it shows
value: 600 rpm
